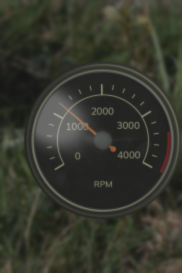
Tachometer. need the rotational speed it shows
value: 1200 rpm
